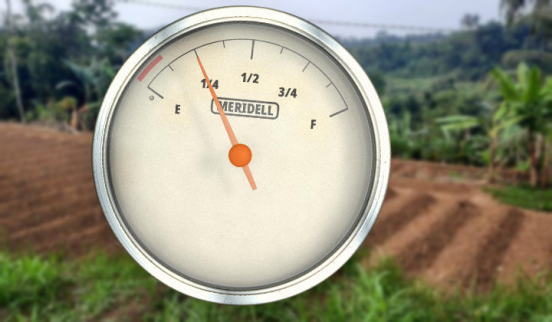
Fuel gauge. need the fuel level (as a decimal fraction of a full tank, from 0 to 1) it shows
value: 0.25
